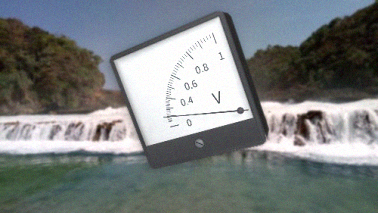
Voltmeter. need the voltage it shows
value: 0.2 V
